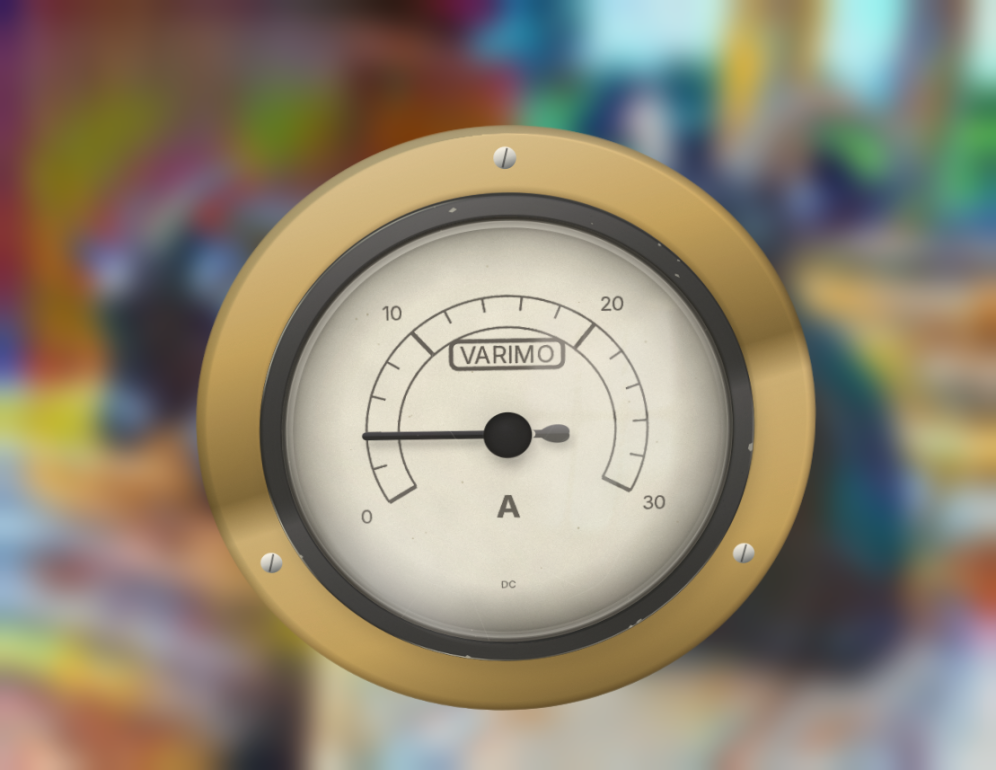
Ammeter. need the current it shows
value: 4 A
